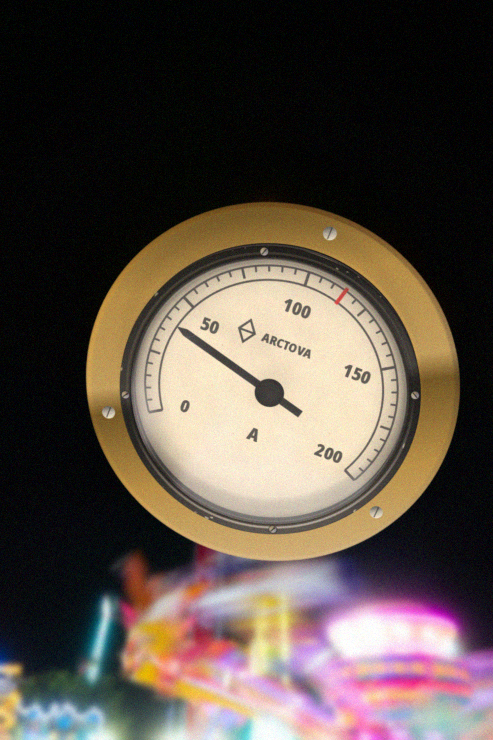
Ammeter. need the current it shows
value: 40 A
